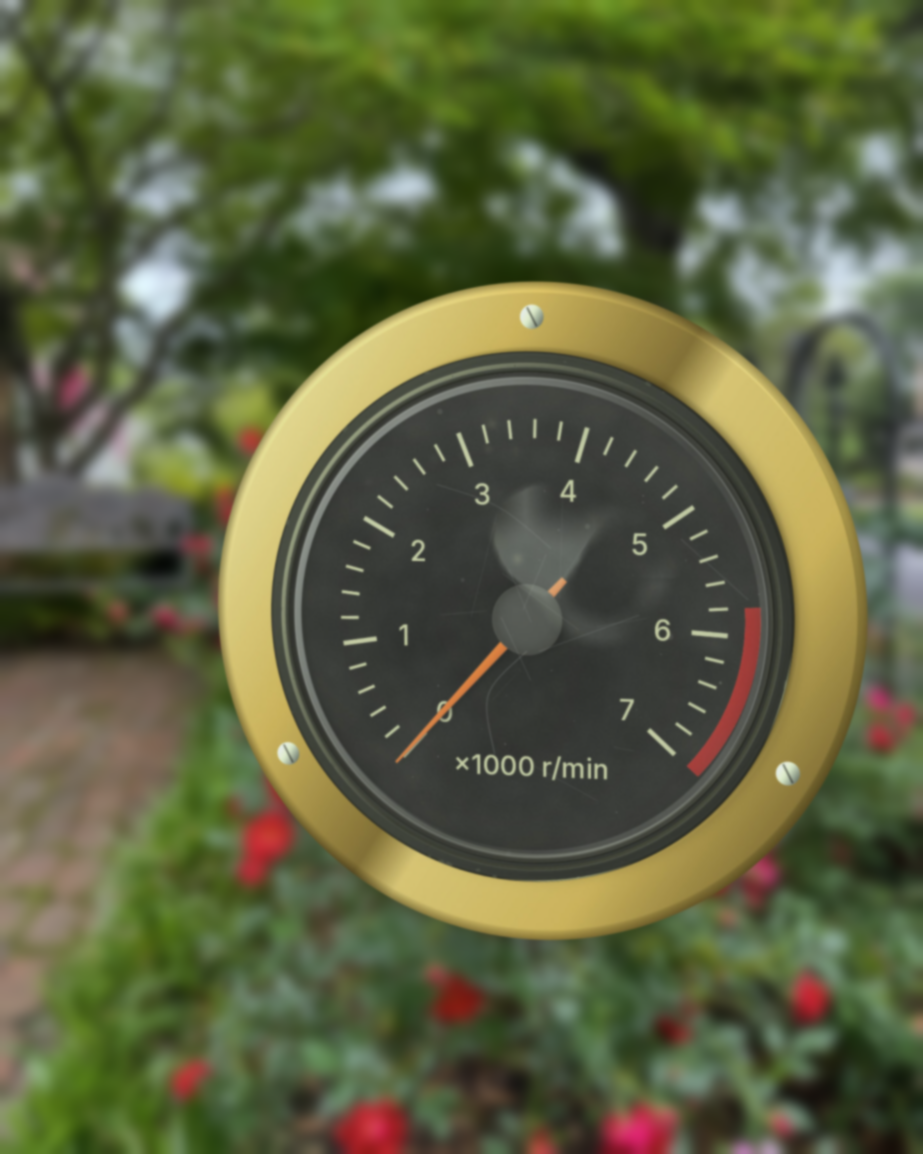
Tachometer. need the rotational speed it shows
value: 0 rpm
